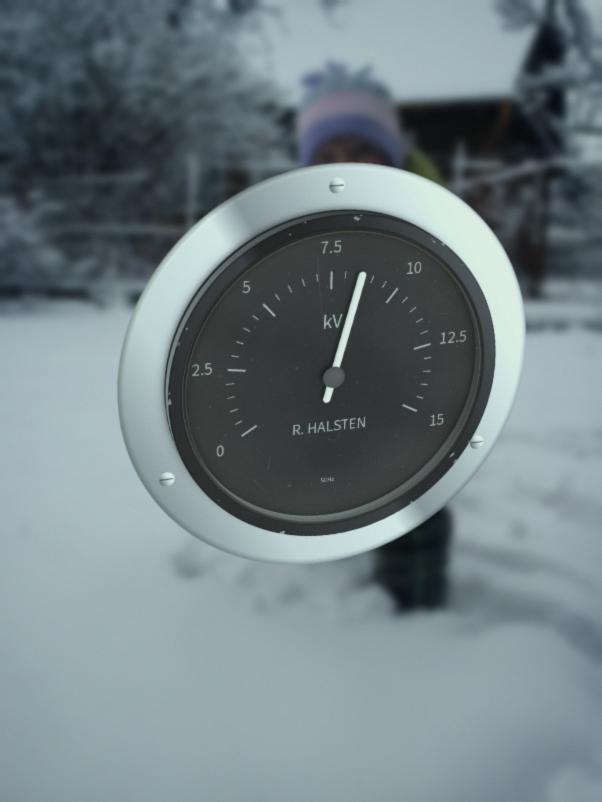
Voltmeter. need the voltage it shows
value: 8.5 kV
